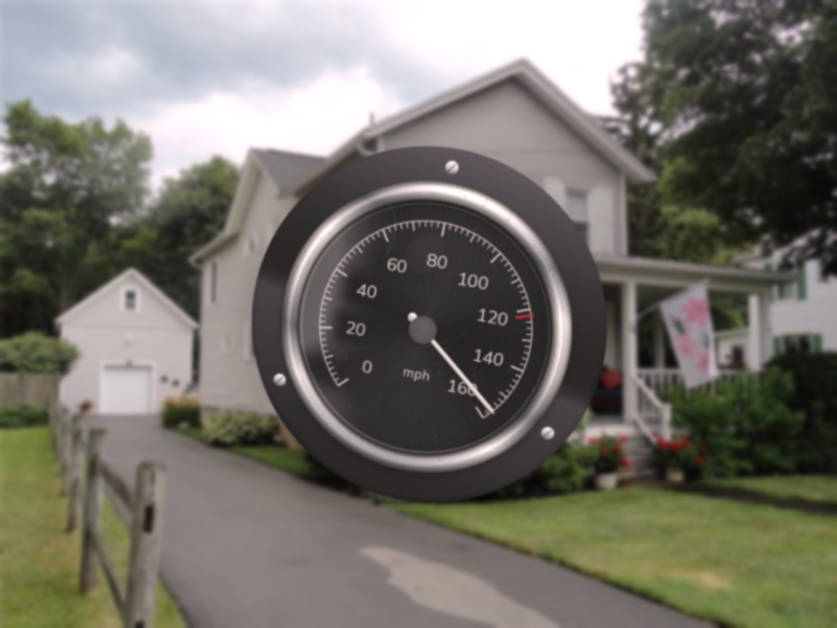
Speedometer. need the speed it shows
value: 156 mph
